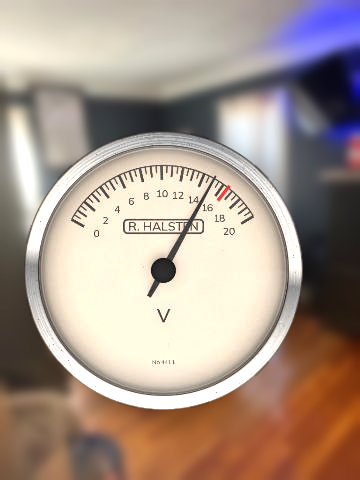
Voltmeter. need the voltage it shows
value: 15 V
